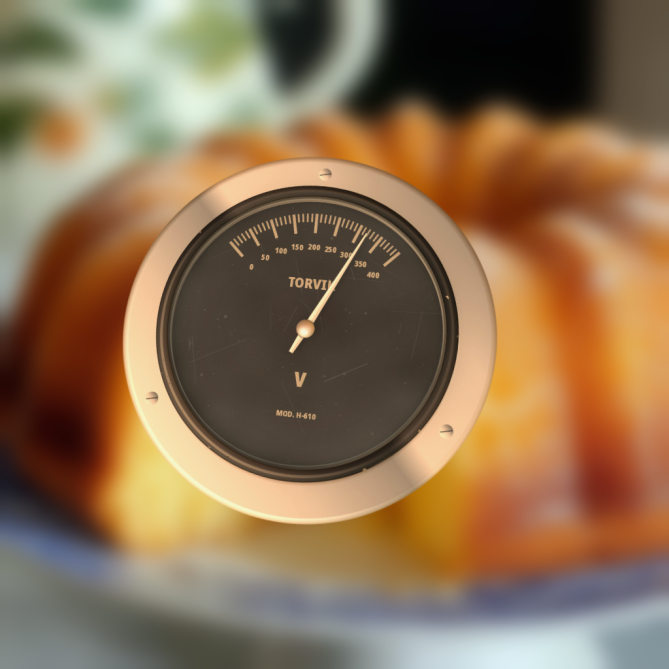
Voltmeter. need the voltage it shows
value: 320 V
